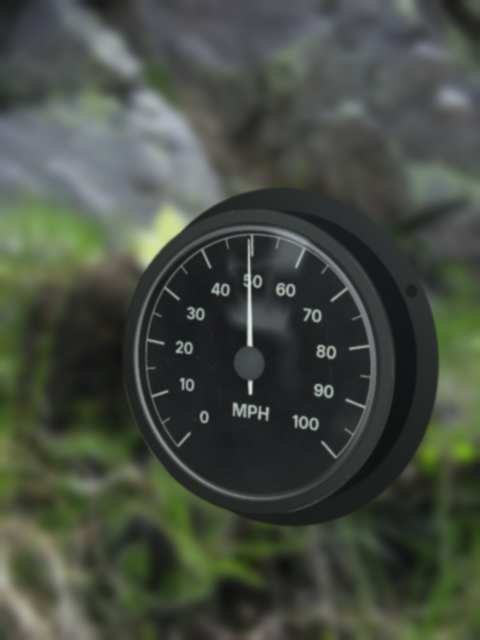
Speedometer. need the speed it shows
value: 50 mph
